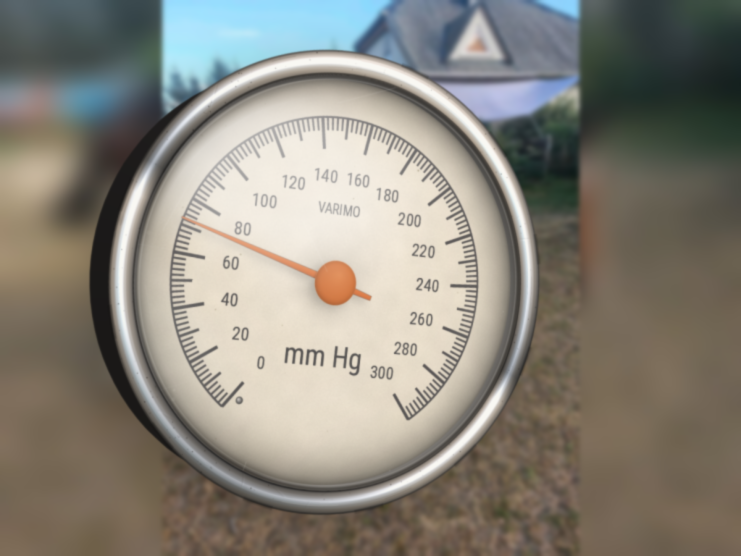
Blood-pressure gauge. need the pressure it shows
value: 72 mmHg
